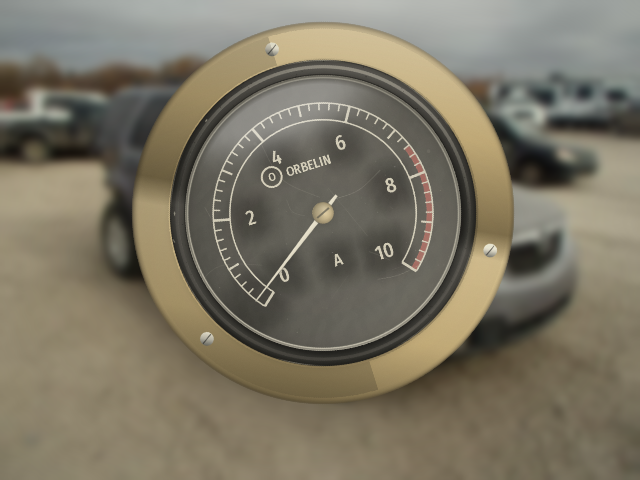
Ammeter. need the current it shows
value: 0.2 A
